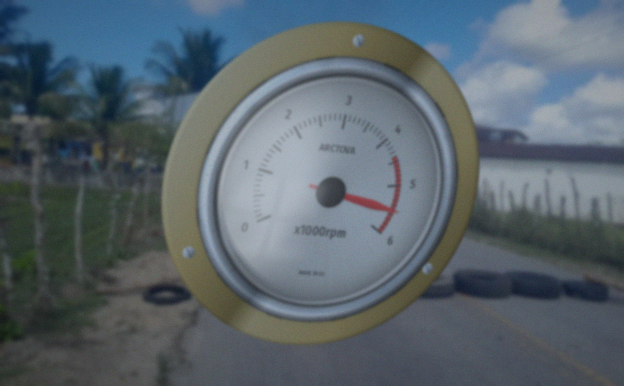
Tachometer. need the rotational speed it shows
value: 5500 rpm
